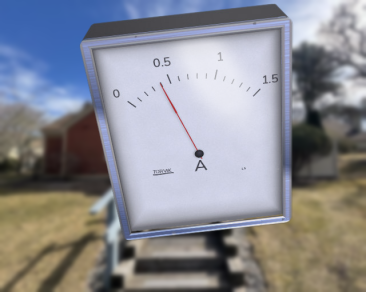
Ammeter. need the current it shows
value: 0.4 A
